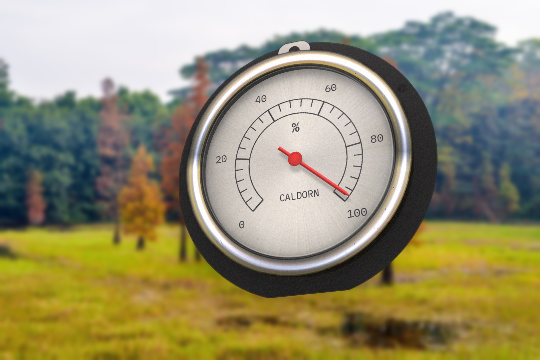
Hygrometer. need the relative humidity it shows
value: 98 %
